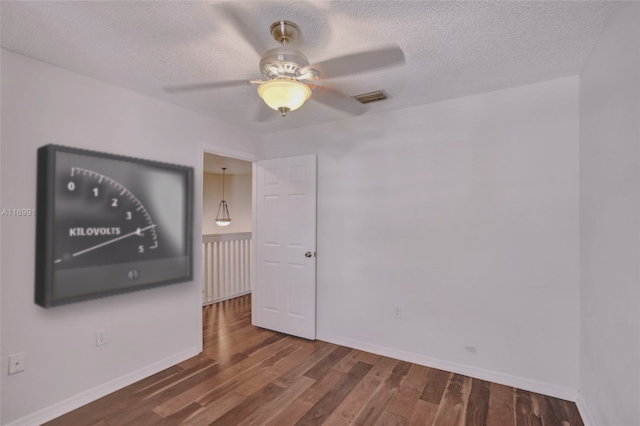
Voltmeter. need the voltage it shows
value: 4 kV
